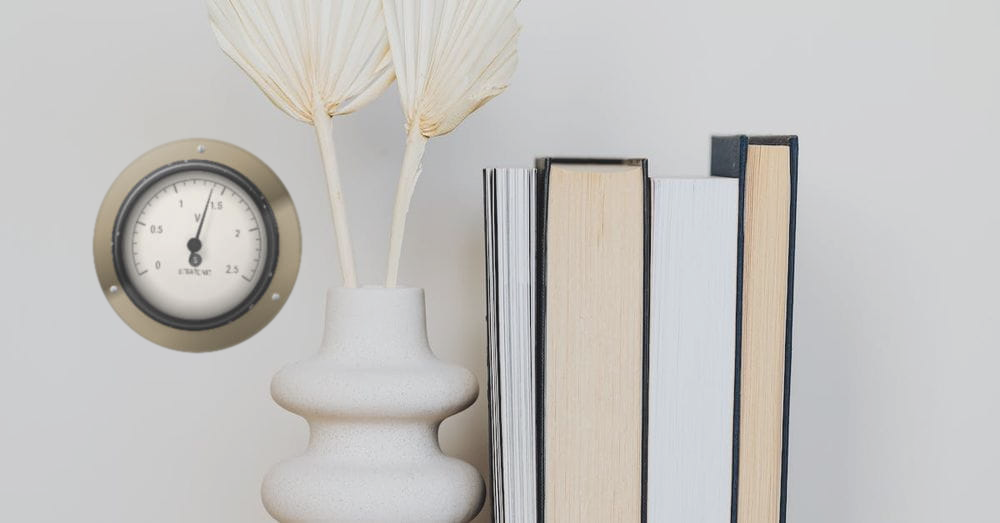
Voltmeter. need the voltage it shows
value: 1.4 V
